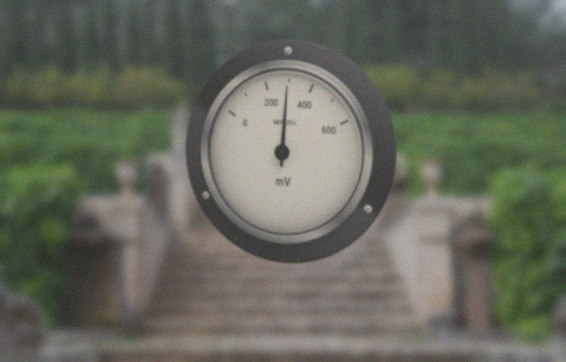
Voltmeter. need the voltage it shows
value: 300 mV
